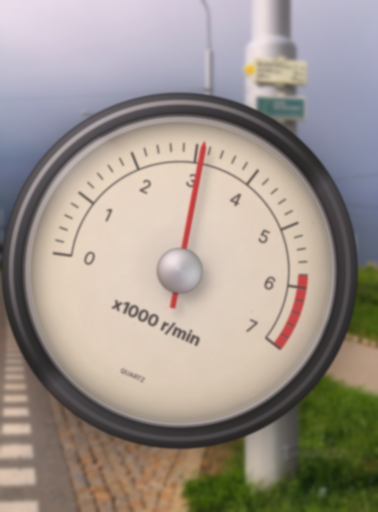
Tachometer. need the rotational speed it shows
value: 3100 rpm
